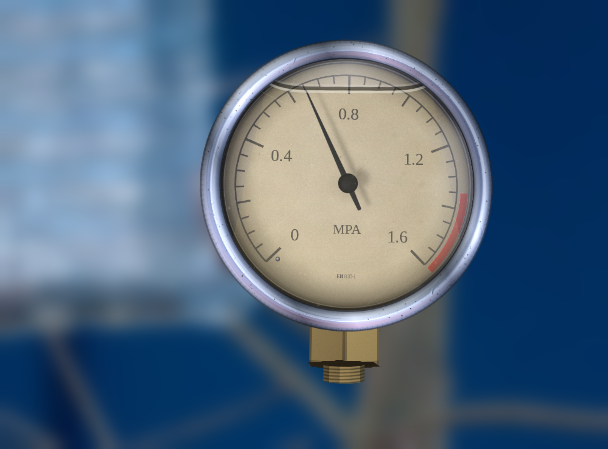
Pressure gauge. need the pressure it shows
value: 0.65 MPa
